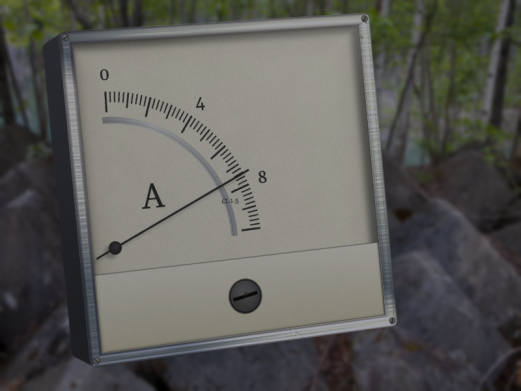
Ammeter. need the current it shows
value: 7.4 A
